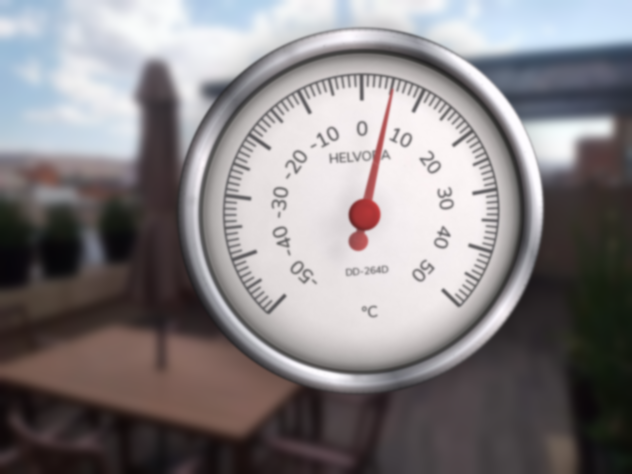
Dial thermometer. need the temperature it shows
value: 5 °C
